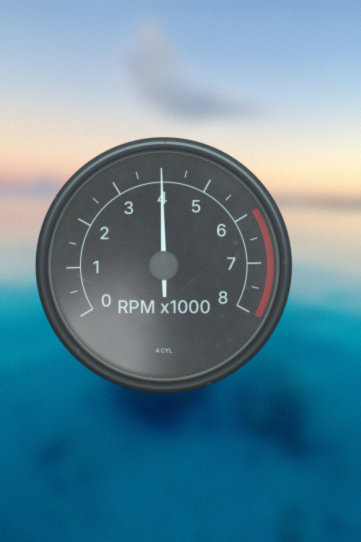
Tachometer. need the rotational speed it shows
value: 4000 rpm
